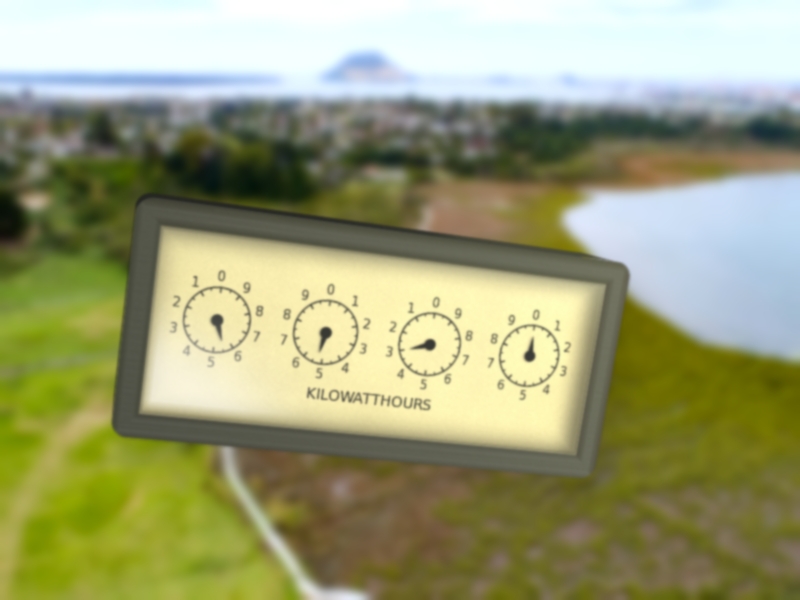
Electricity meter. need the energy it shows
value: 5530 kWh
